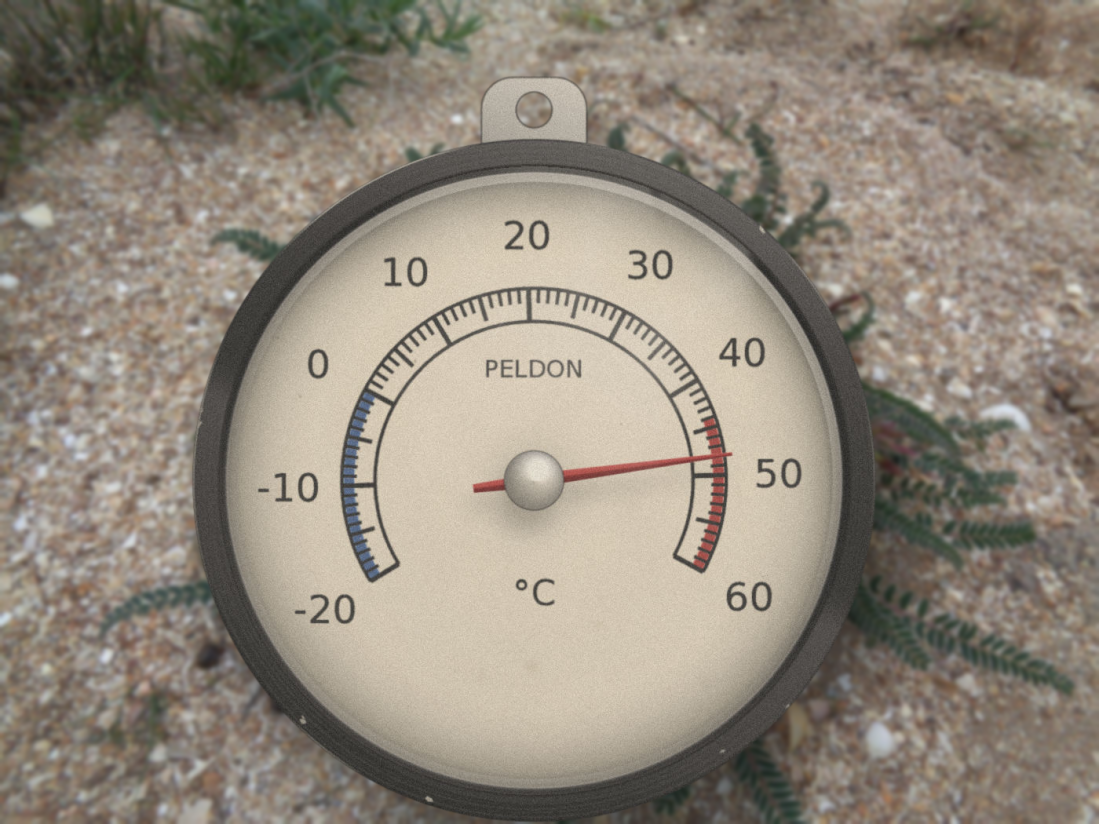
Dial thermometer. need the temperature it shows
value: 48 °C
